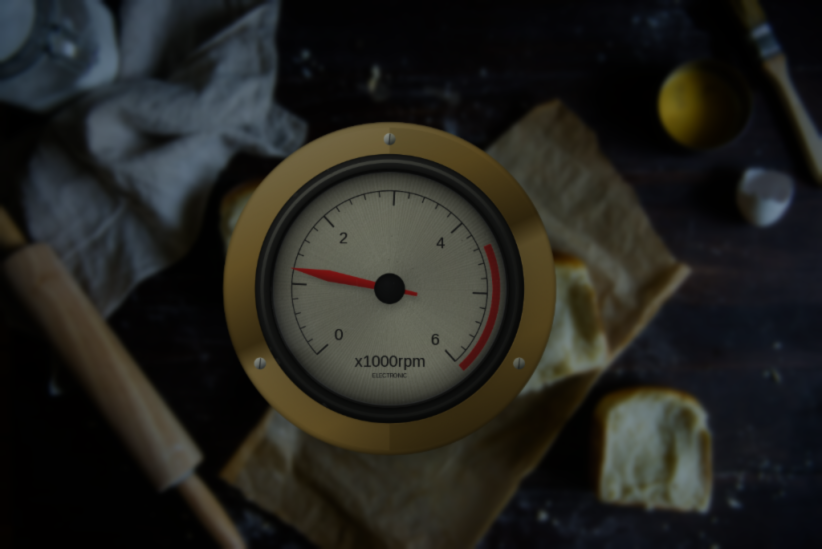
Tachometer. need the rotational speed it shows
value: 1200 rpm
